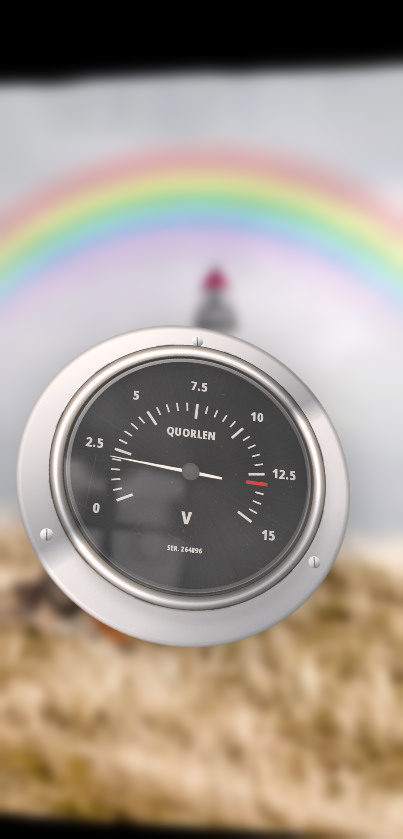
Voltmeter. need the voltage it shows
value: 2 V
